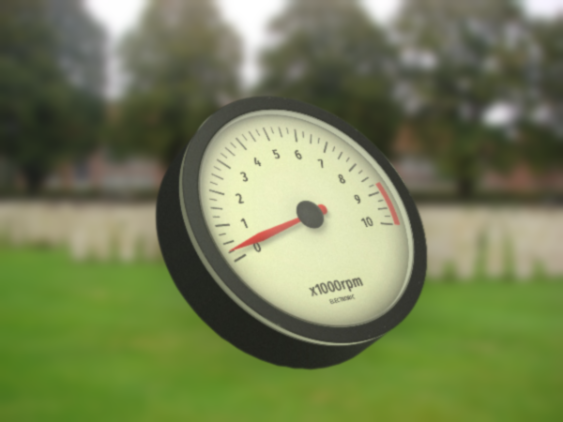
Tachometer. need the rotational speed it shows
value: 250 rpm
